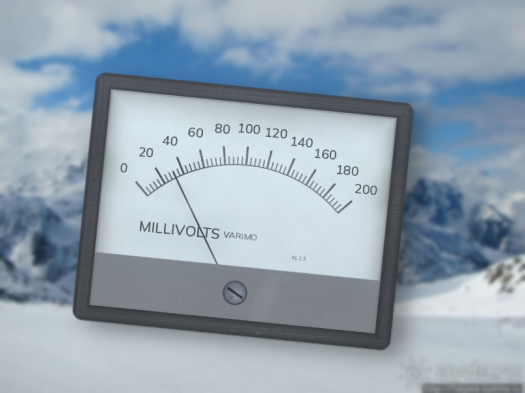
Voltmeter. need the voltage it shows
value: 32 mV
